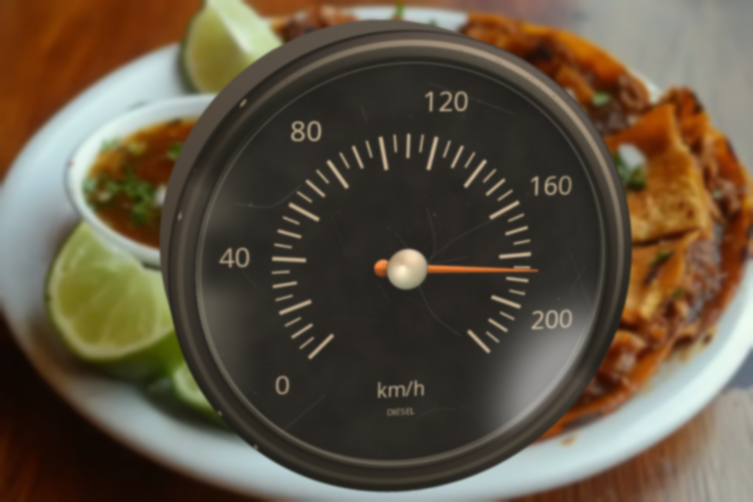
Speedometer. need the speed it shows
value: 185 km/h
